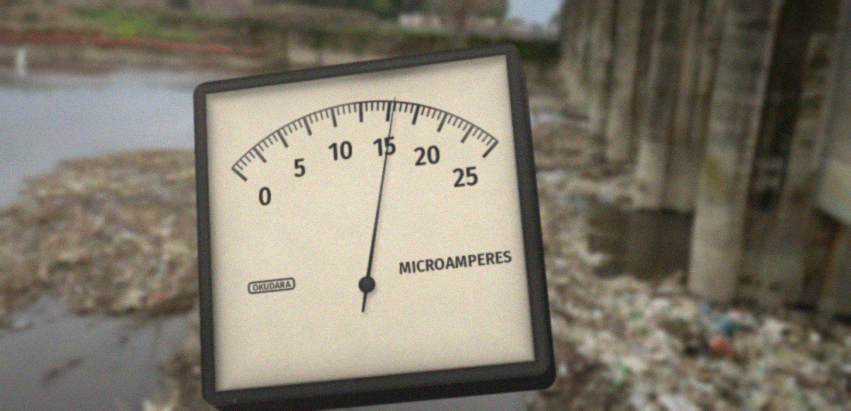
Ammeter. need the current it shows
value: 15.5 µA
